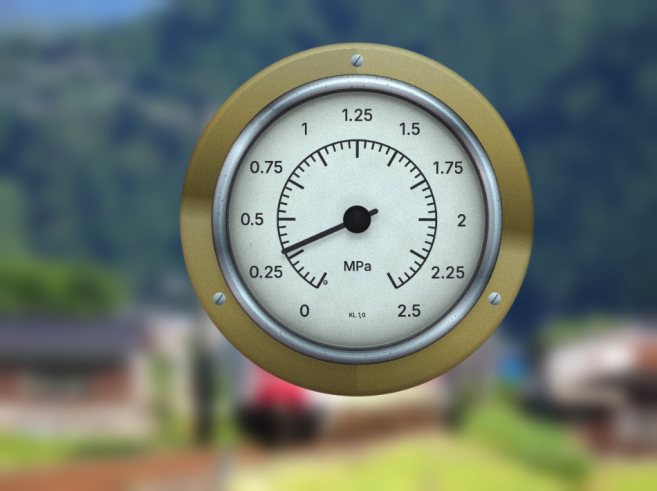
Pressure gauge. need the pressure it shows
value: 0.3 MPa
